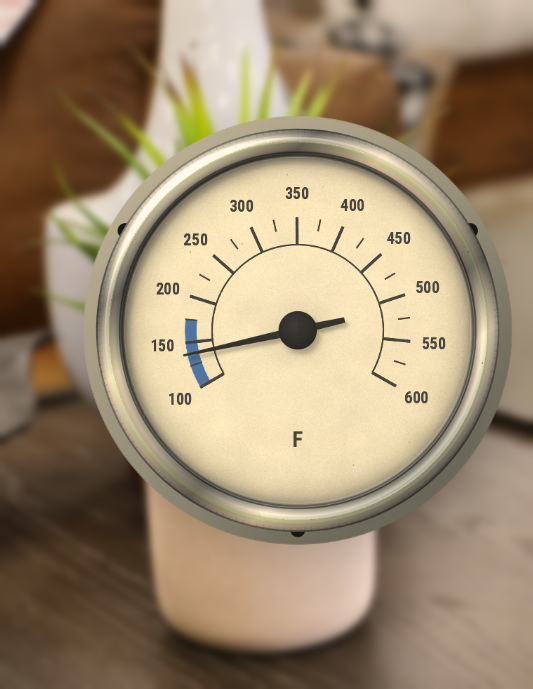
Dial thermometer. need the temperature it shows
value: 137.5 °F
